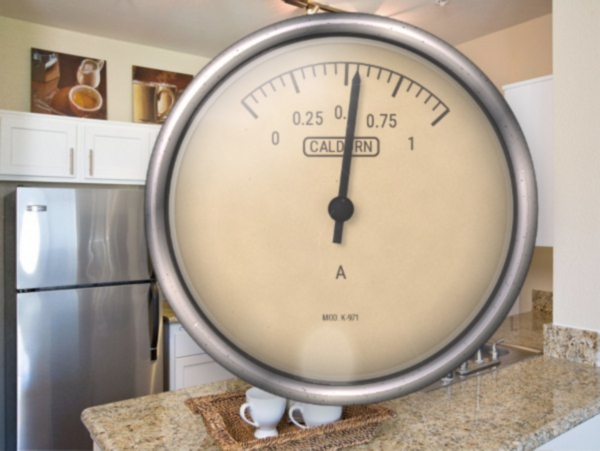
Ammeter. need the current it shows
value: 0.55 A
